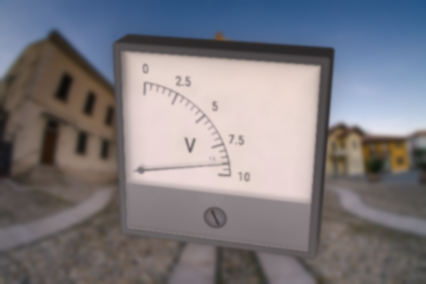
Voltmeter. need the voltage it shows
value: 9 V
